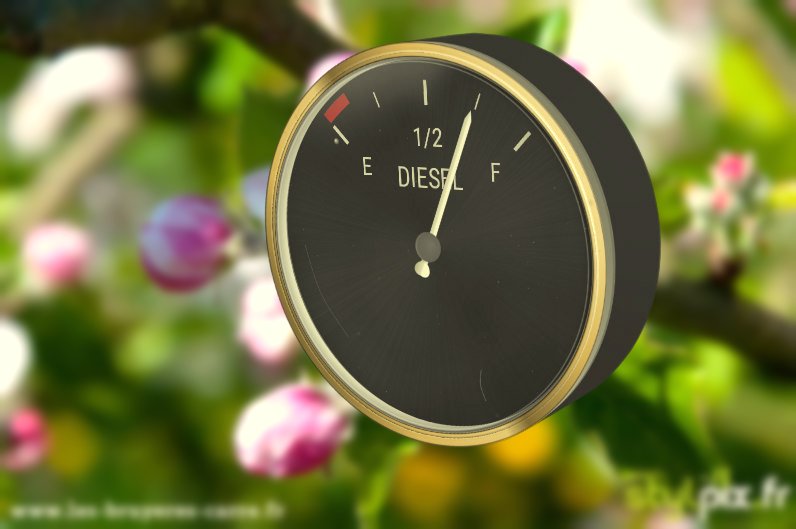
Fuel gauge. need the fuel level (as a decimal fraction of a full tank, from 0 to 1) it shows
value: 0.75
